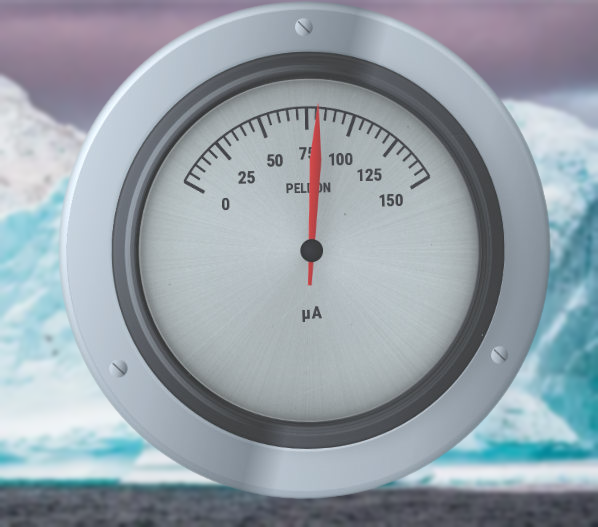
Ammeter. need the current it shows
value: 80 µA
